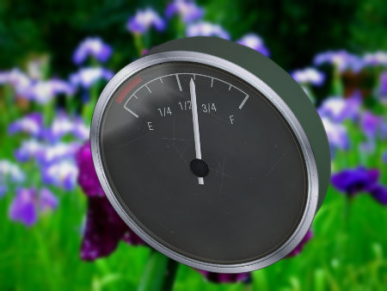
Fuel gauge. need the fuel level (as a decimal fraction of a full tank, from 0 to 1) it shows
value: 0.625
